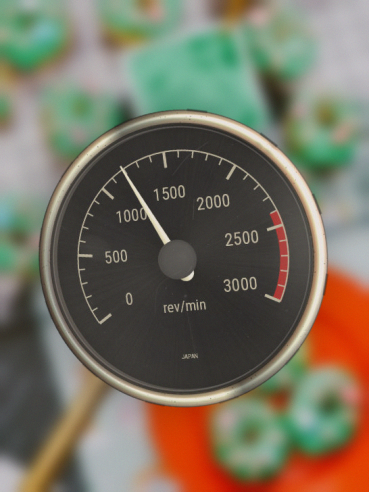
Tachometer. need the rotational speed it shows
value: 1200 rpm
